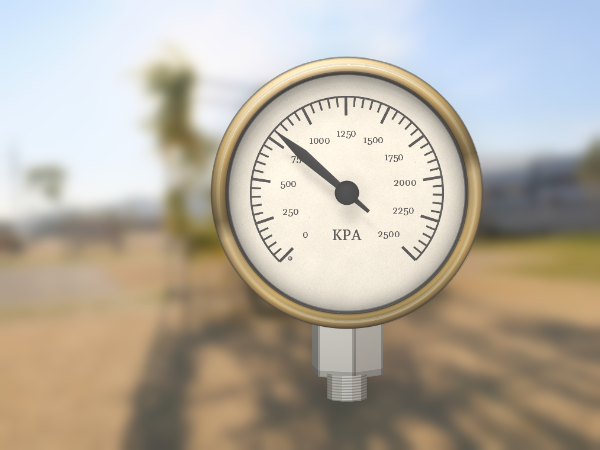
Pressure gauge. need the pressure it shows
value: 800 kPa
